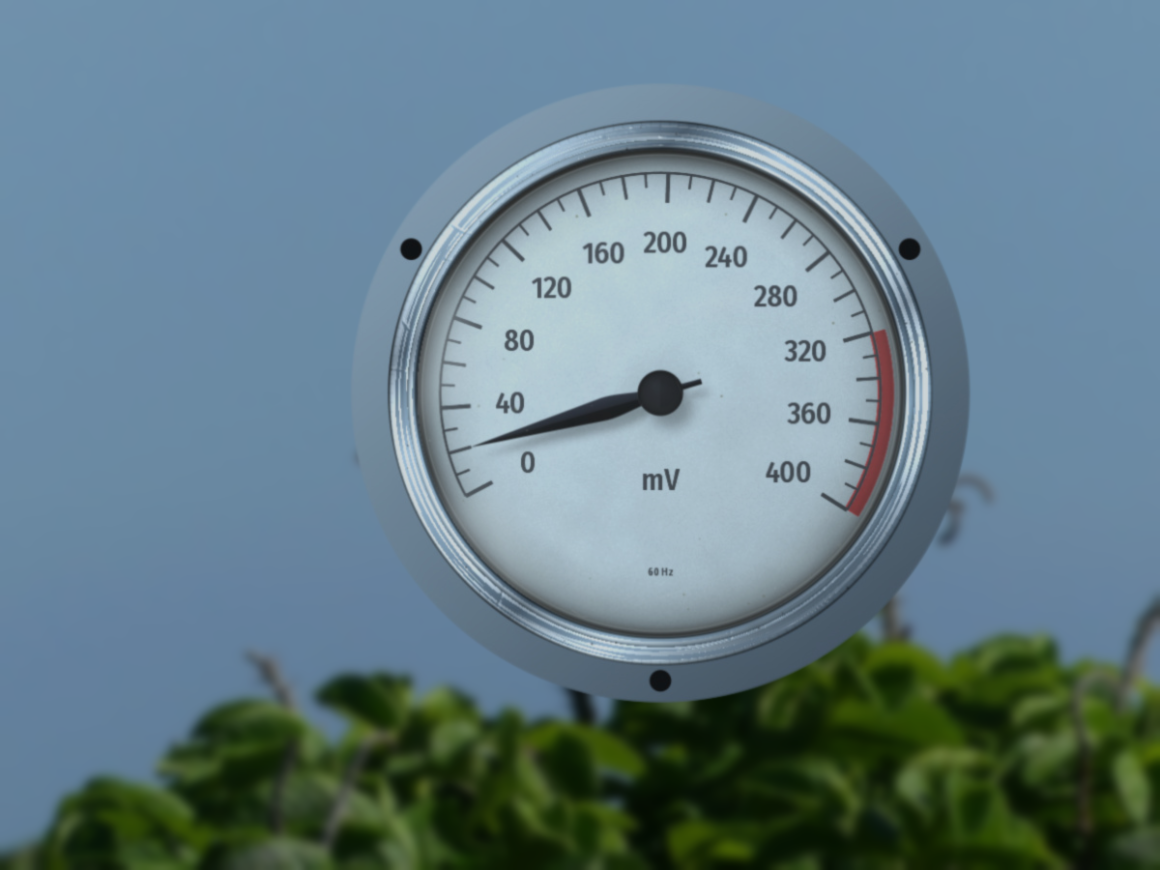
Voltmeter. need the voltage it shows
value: 20 mV
